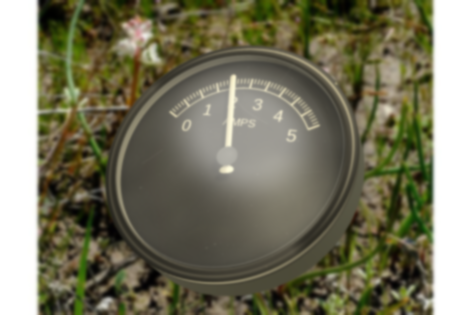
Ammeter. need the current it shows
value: 2 A
